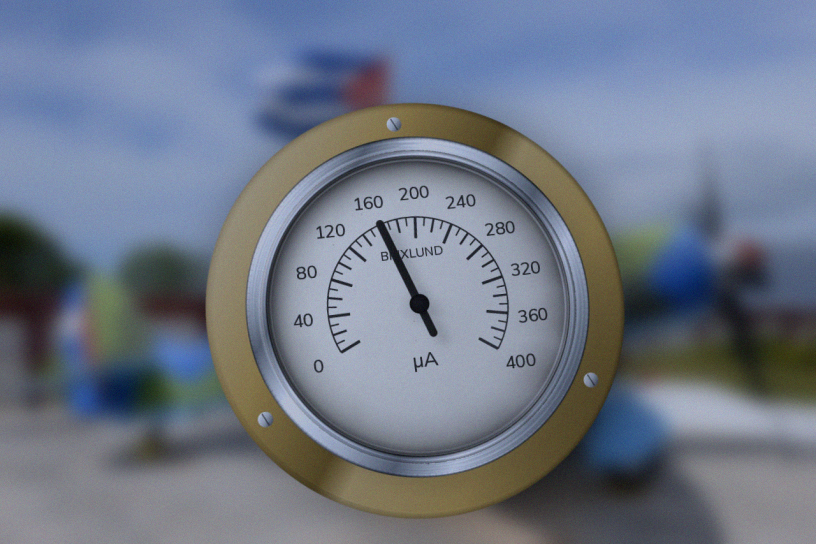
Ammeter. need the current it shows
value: 160 µA
